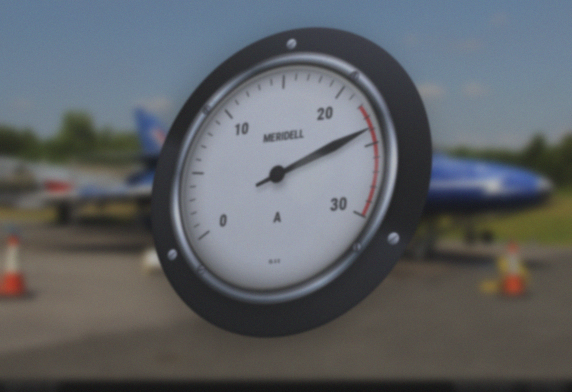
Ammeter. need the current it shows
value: 24 A
